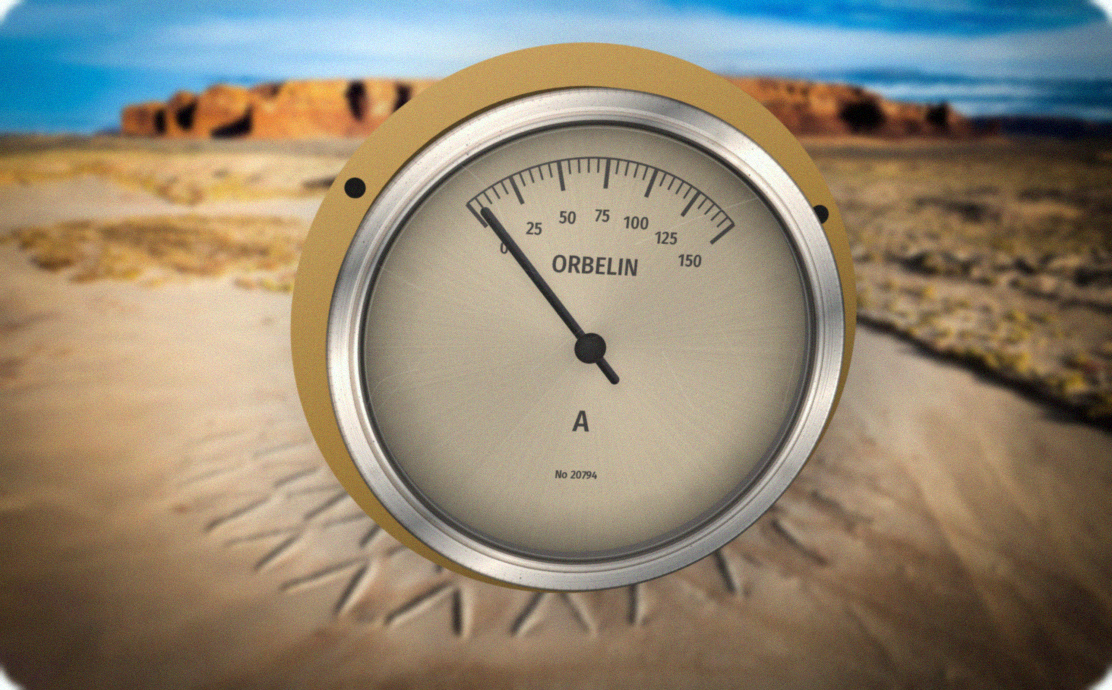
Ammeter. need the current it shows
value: 5 A
